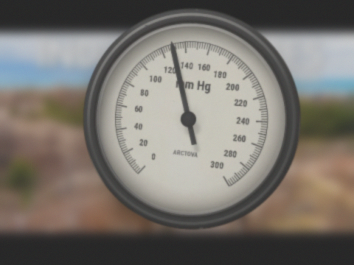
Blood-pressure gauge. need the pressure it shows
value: 130 mmHg
